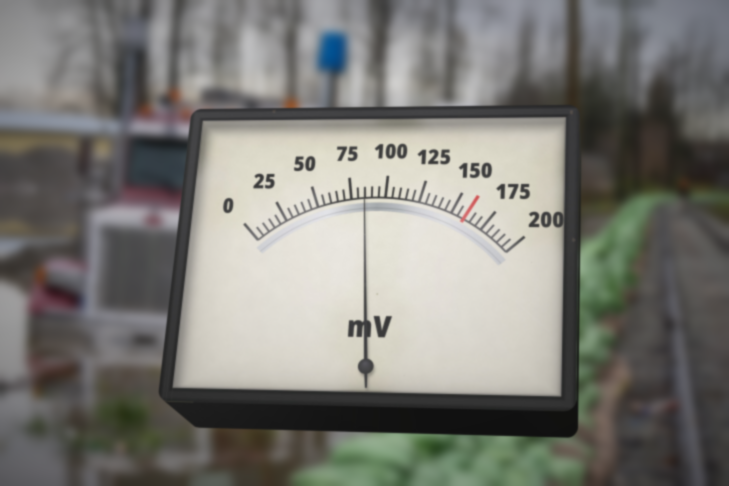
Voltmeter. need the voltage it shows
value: 85 mV
